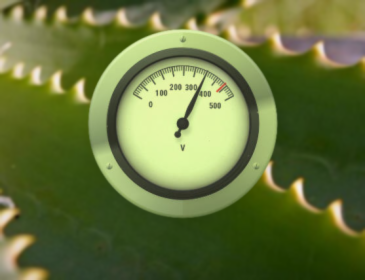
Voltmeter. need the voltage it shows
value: 350 V
